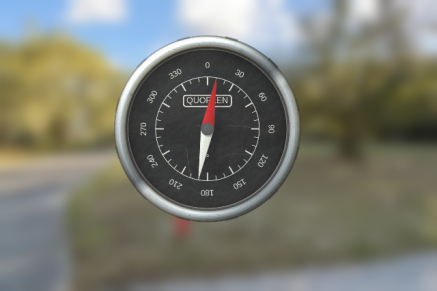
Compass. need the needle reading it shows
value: 10 °
